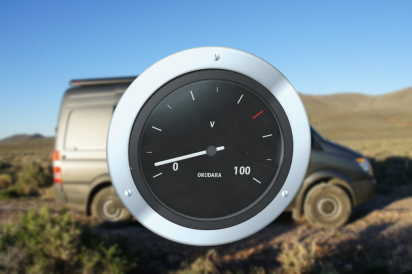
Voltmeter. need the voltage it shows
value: 5 V
